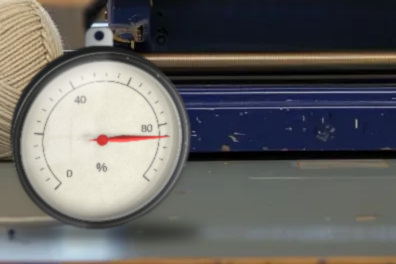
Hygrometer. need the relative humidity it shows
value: 84 %
